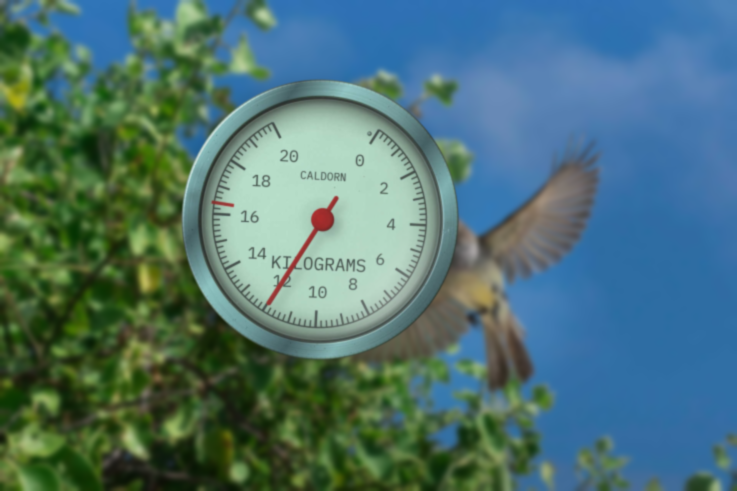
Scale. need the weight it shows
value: 12 kg
